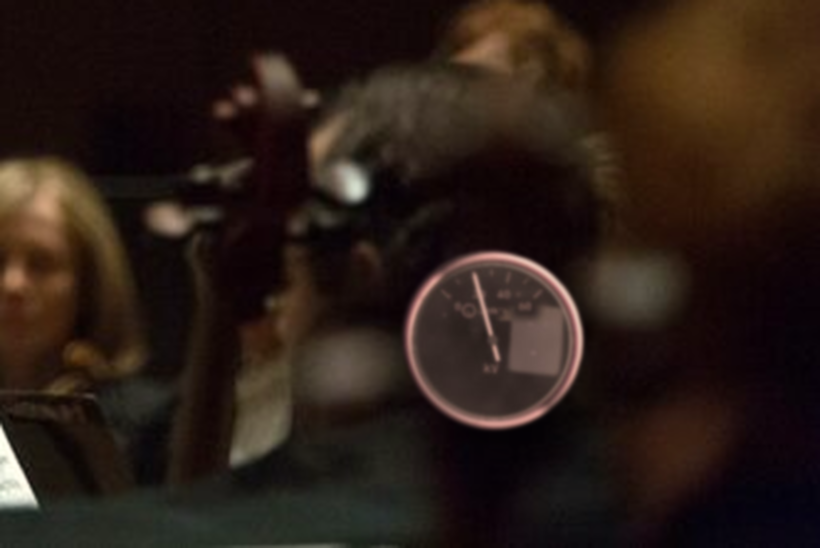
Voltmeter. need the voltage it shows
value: 20 kV
